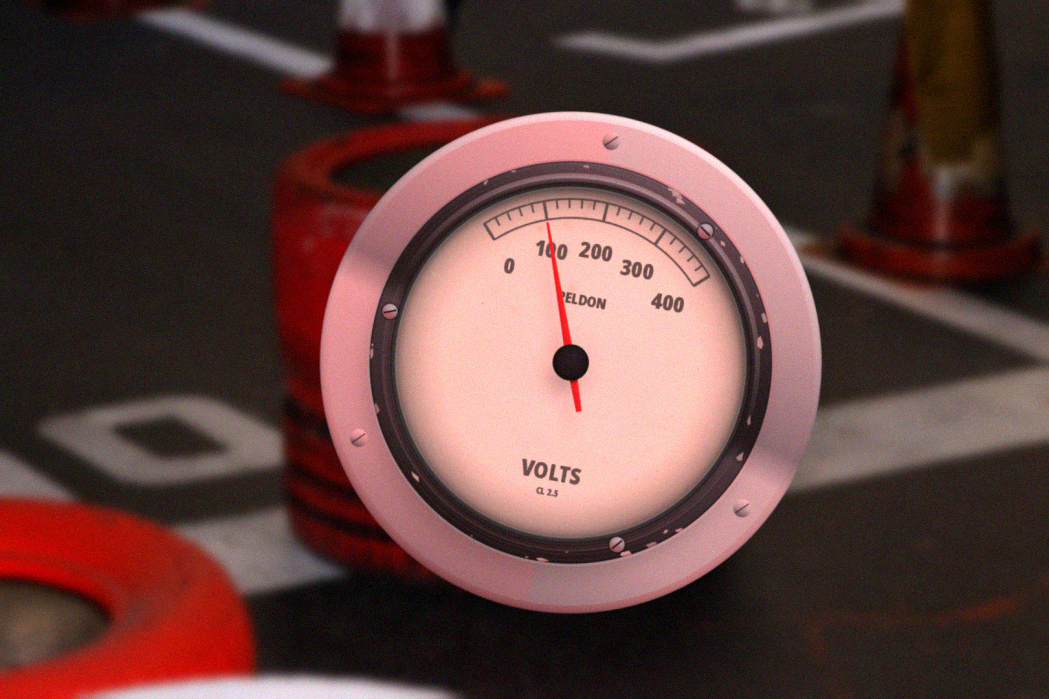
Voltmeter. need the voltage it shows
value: 100 V
